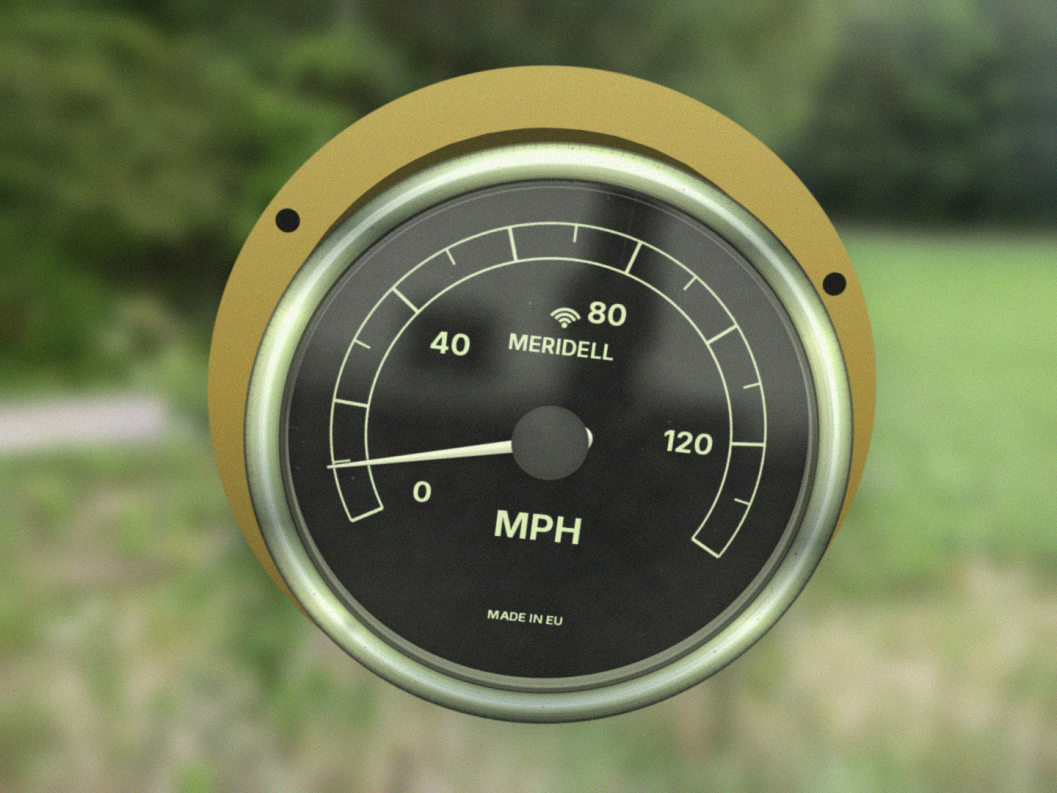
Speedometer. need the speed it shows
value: 10 mph
